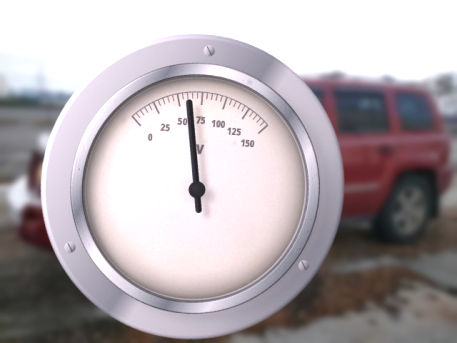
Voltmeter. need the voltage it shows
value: 60 V
